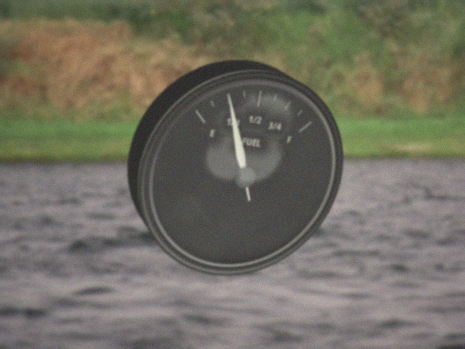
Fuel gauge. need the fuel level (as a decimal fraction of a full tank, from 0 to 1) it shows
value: 0.25
